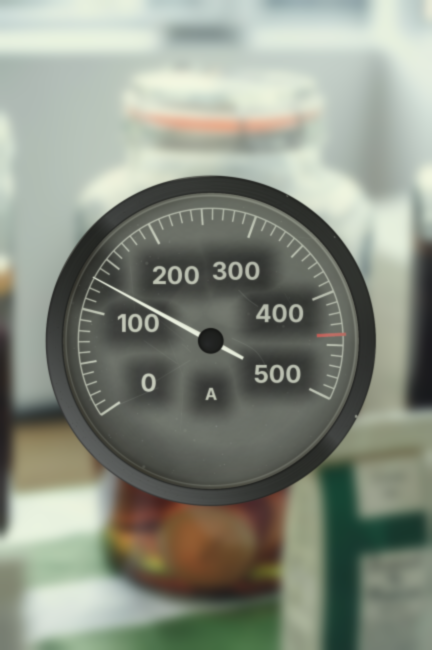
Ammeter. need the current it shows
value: 130 A
